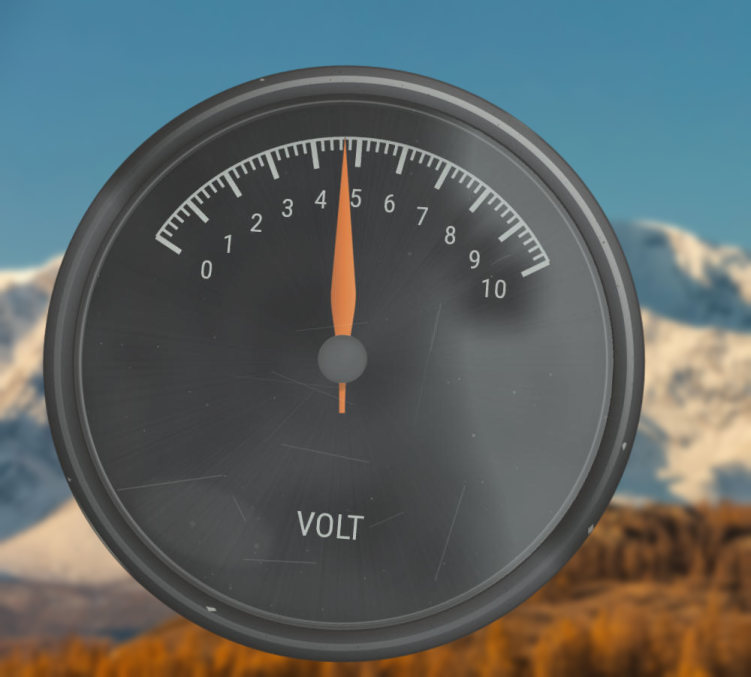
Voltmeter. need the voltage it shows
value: 4.7 V
